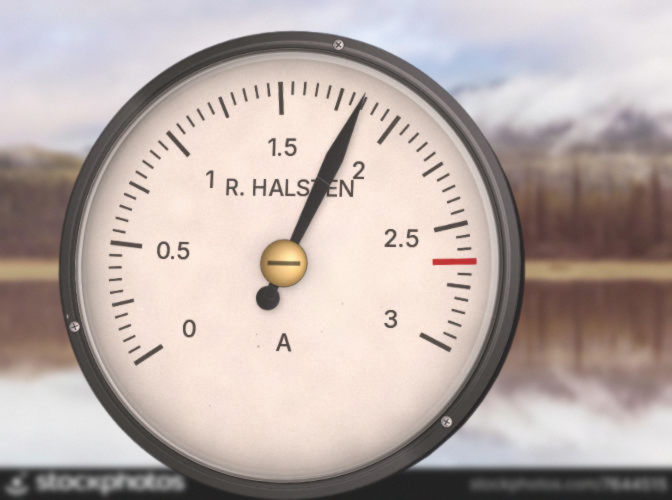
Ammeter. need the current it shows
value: 1.85 A
